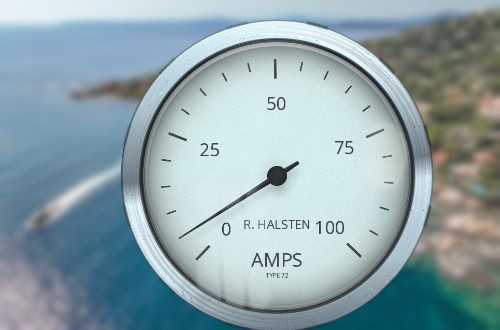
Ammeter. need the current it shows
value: 5 A
